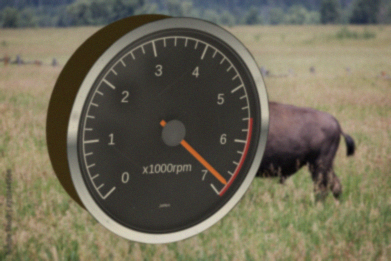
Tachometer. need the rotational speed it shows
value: 6800 rpm
